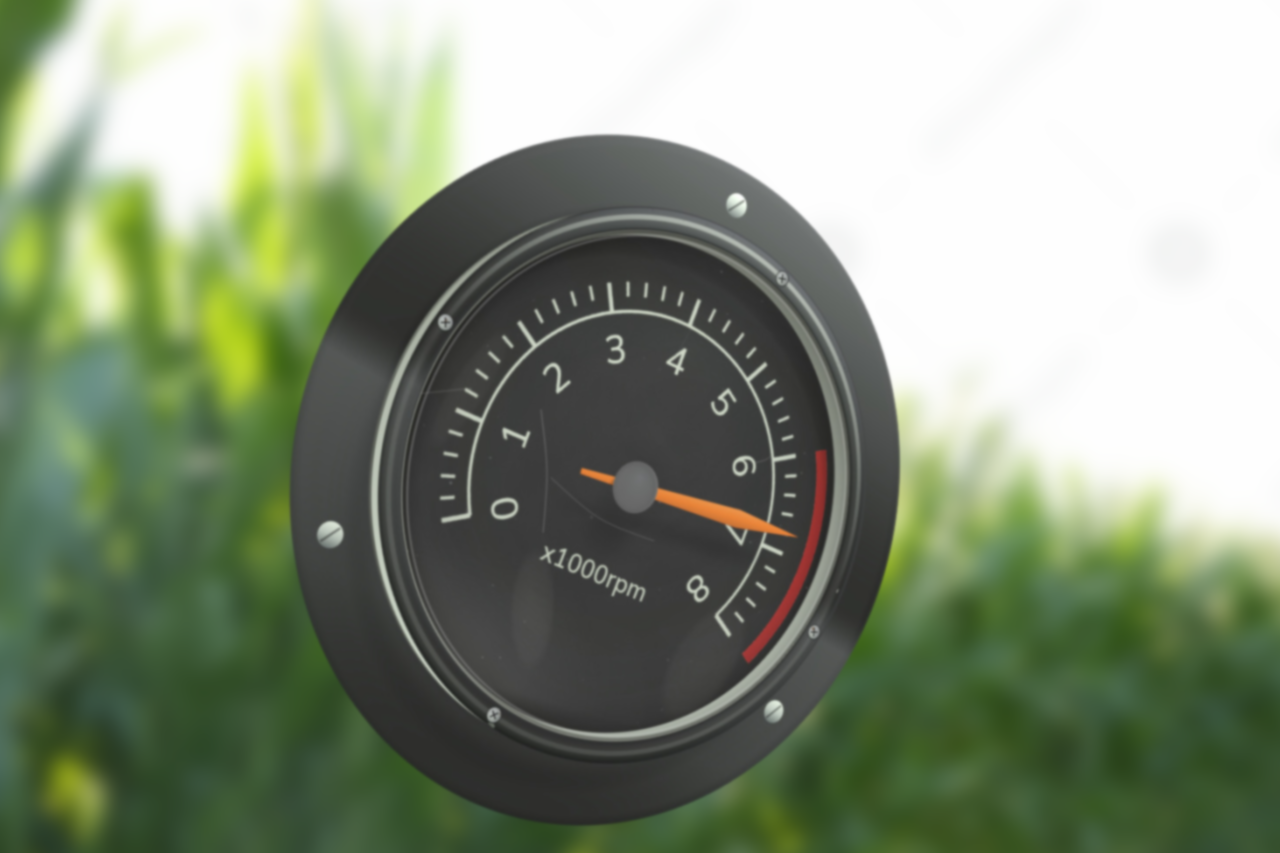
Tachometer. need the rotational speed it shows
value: 6800 rpm
